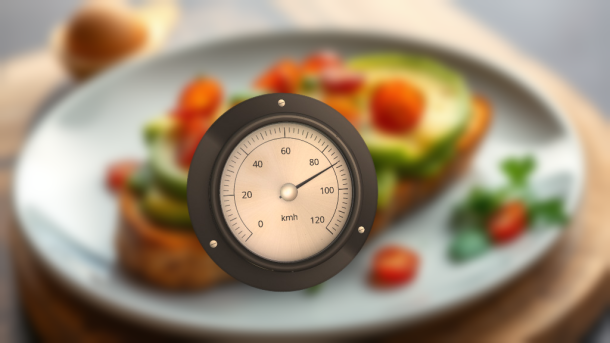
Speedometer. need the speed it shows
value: 88 km/h
